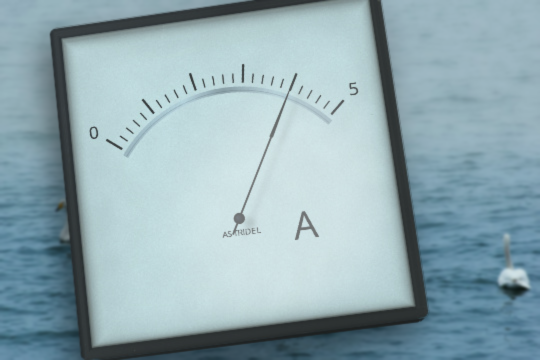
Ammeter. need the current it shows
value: 4 A
